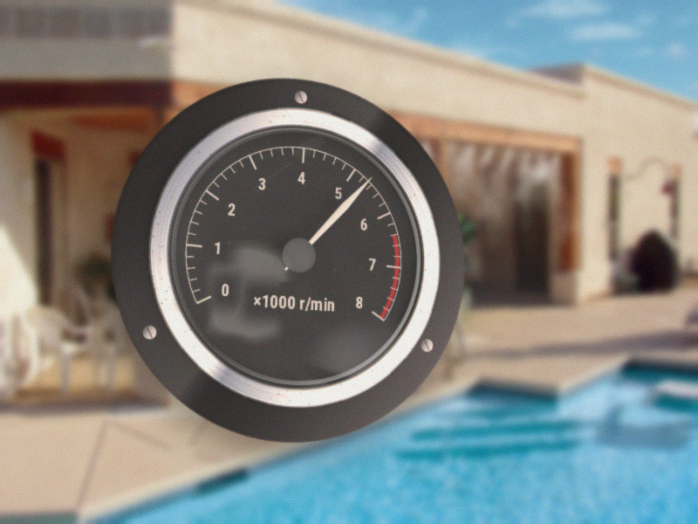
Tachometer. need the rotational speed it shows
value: 5300 rpm
